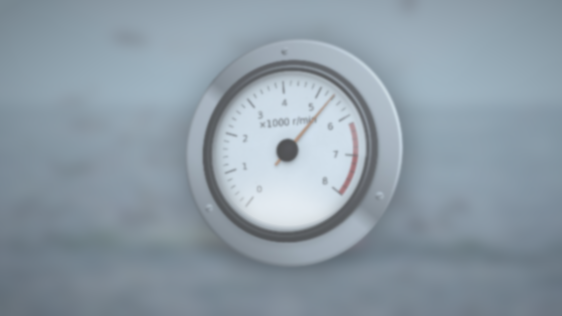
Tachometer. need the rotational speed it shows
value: 5400 rpm
